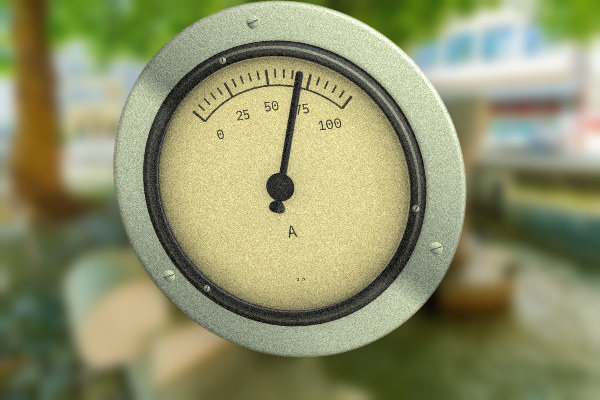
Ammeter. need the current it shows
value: 70 A
